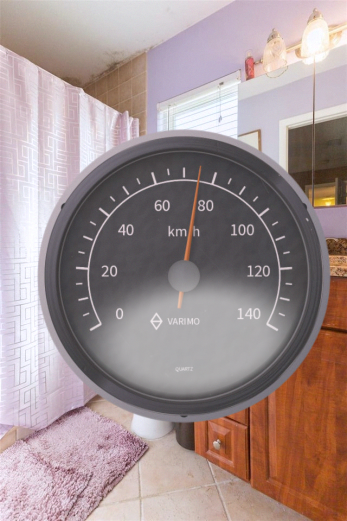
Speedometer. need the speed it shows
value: 75 km/h
